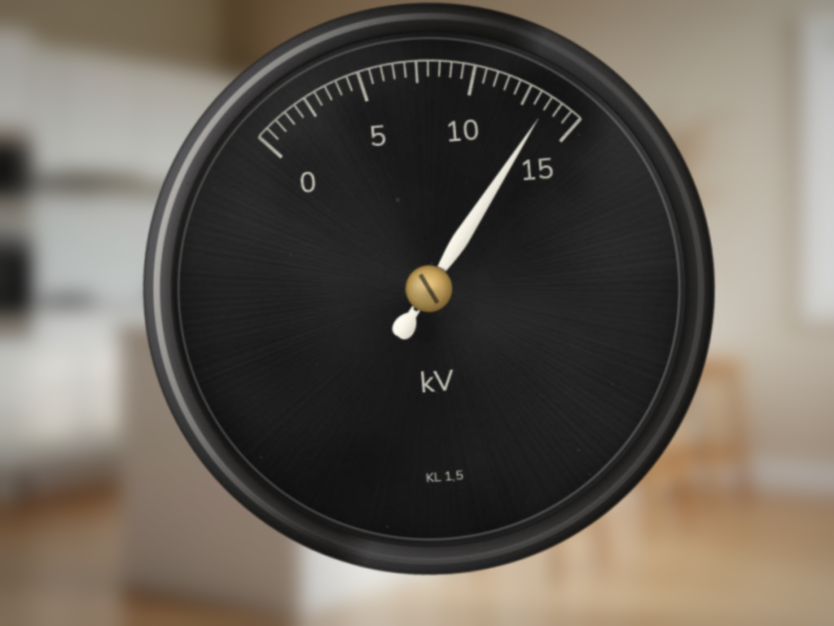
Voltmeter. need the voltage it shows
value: 13.5 kV
